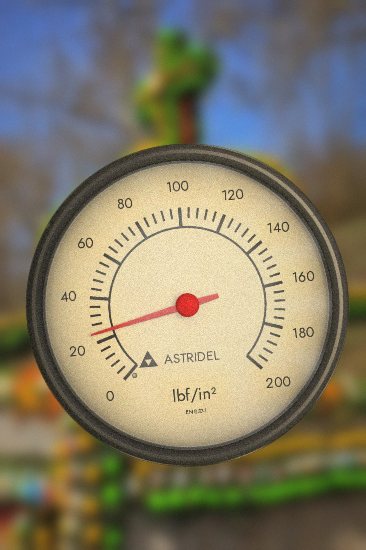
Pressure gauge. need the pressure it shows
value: 24 psi
